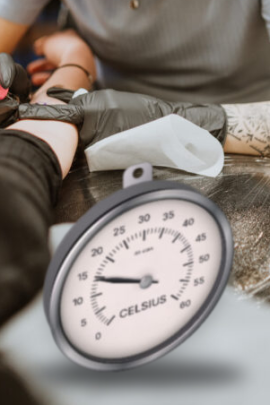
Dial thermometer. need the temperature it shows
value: 15 °C
